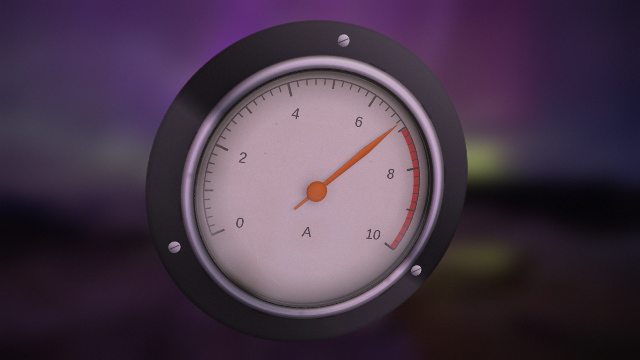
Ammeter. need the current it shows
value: 6.8 A
